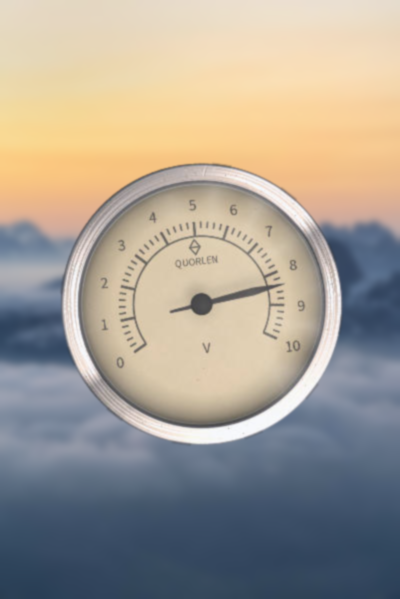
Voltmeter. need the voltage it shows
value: 8.4 V
